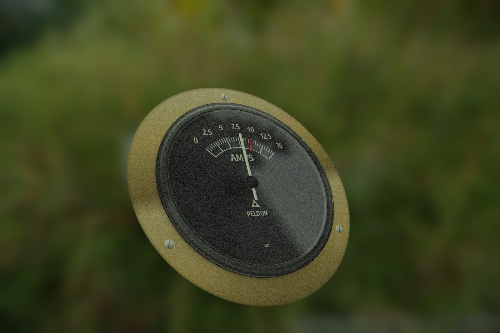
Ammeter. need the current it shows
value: 7.5 A
